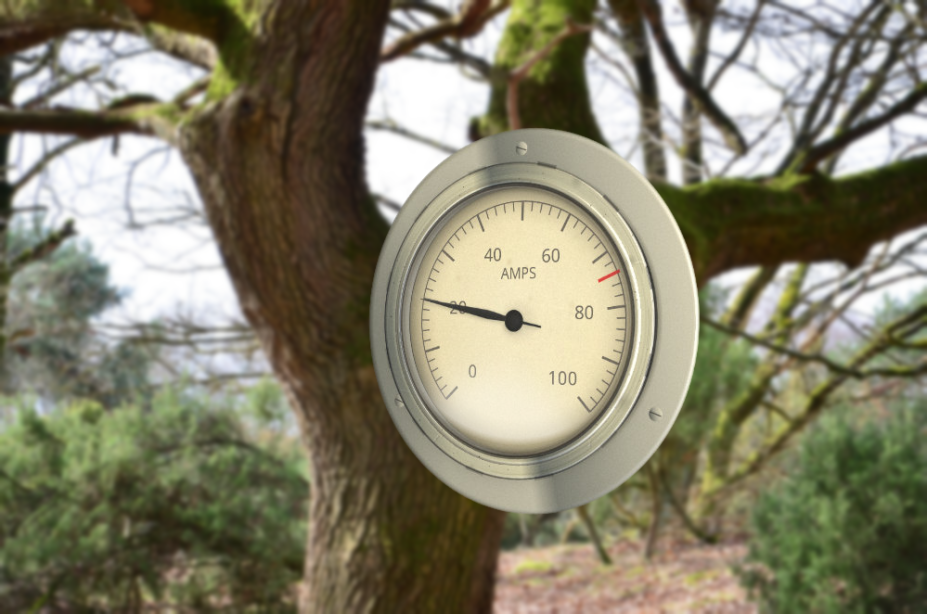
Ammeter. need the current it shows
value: 20 A
